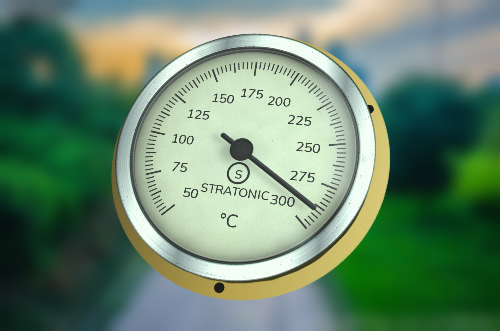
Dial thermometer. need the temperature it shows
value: 290 °C
